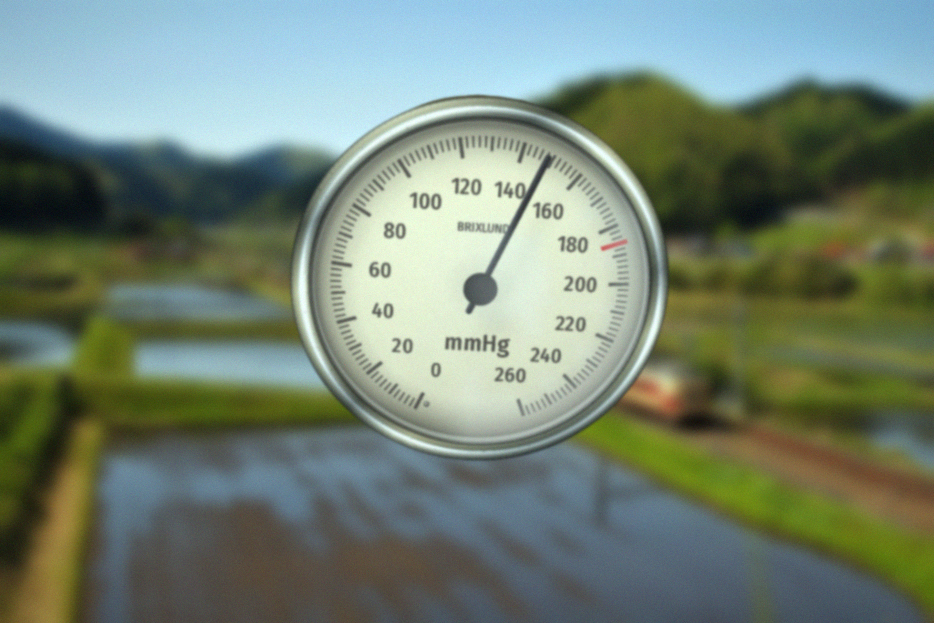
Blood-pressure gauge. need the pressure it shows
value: 148 mmHg
